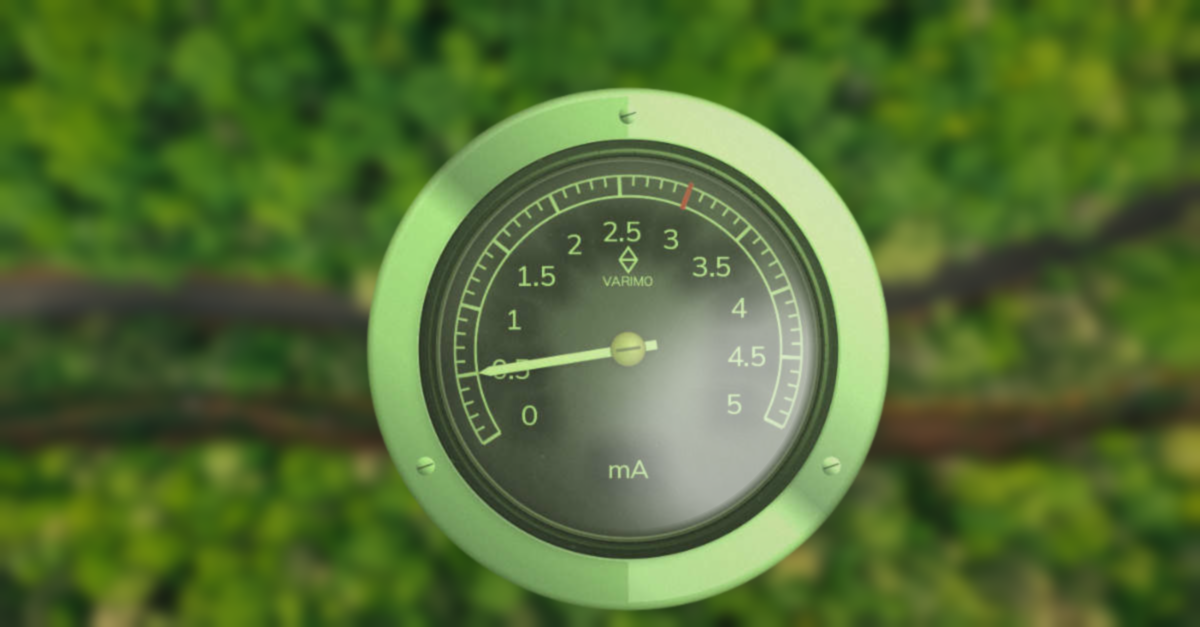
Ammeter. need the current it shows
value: 0.5 mA
